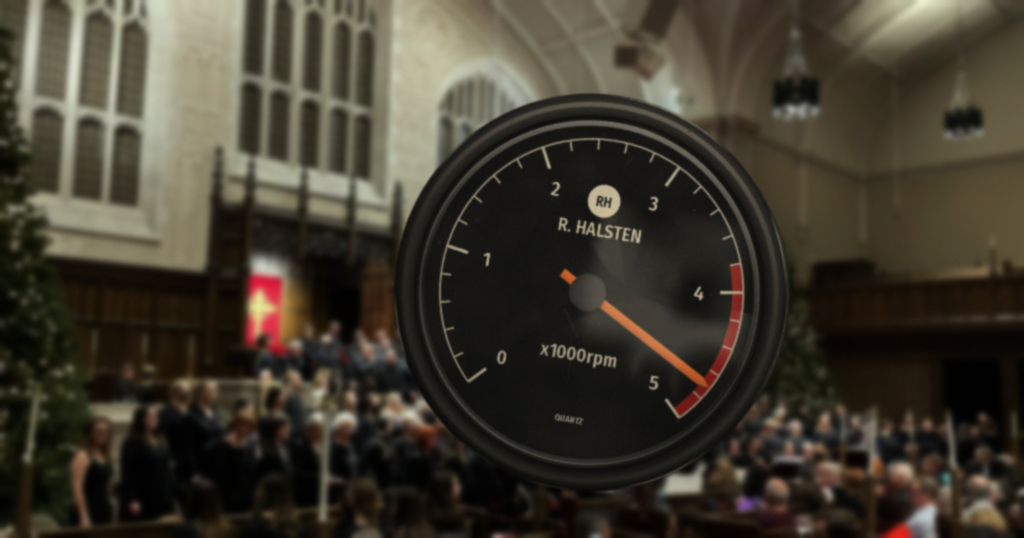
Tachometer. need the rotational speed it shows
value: 4700 rpm
